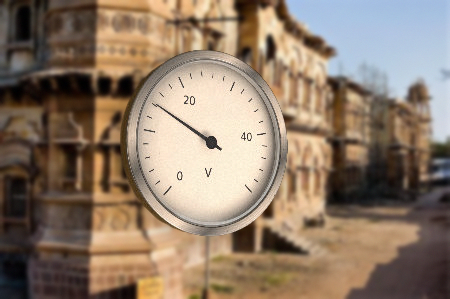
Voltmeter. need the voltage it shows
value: 14 V
